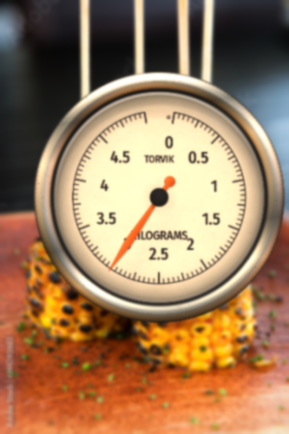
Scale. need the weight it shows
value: 3 kg
